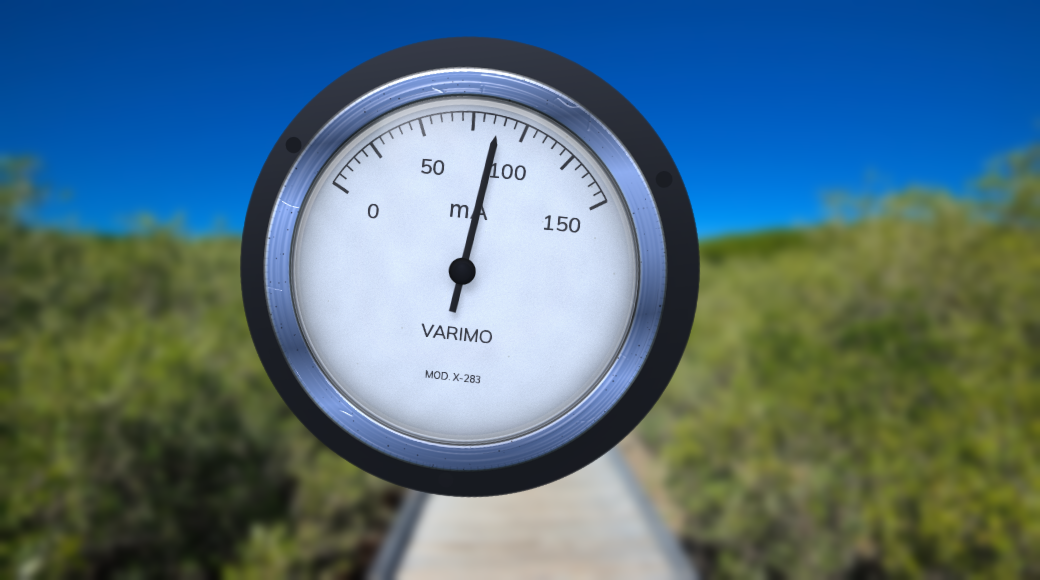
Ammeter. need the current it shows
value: 87.5 mA
